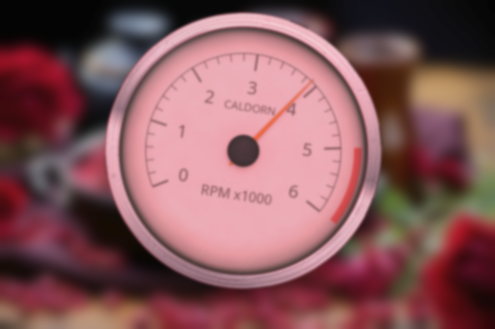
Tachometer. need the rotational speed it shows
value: 3900 rpm
